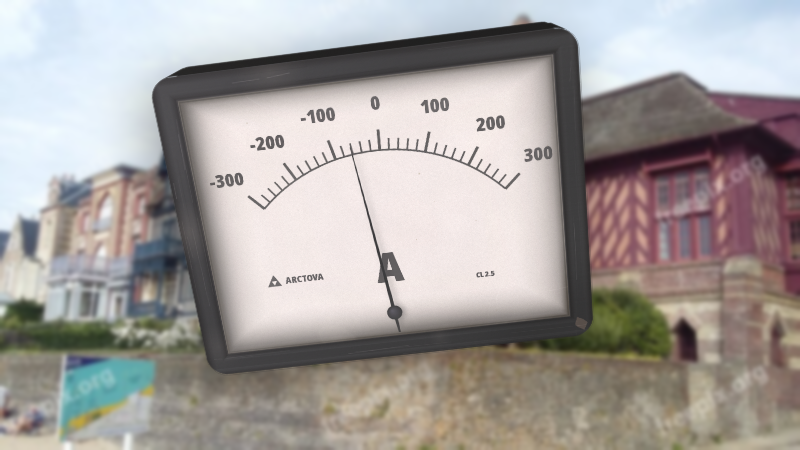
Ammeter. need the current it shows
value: -60 A
